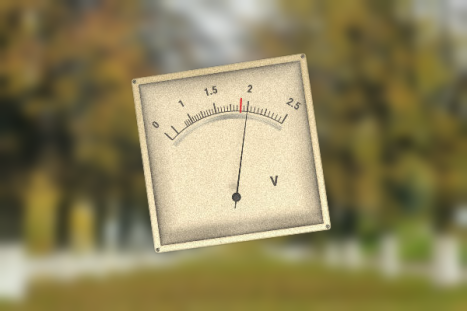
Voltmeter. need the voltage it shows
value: 2 V
